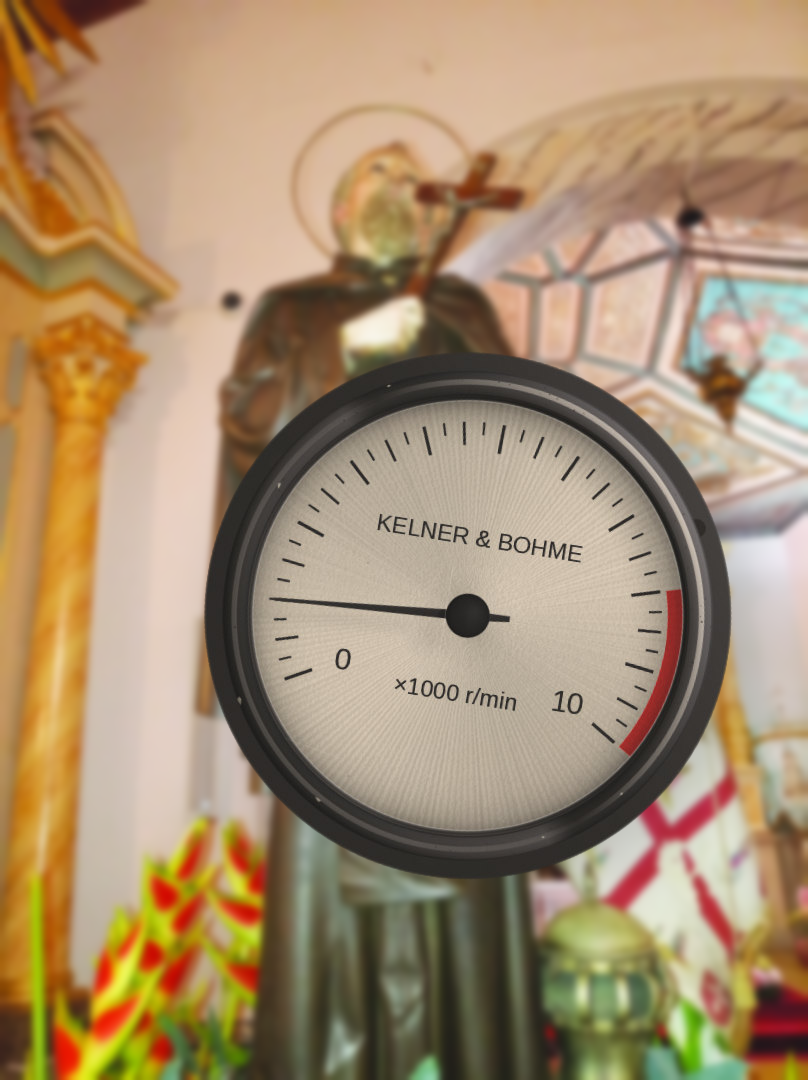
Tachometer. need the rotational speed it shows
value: 1000 rpm
